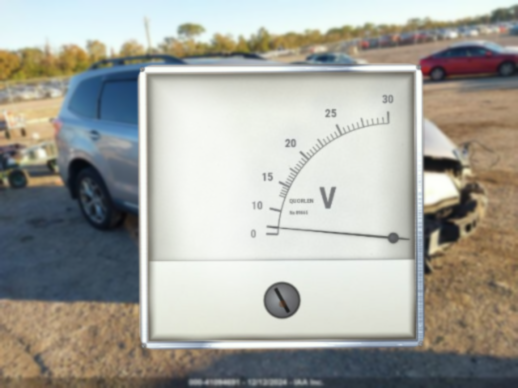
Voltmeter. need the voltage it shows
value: 5 V
